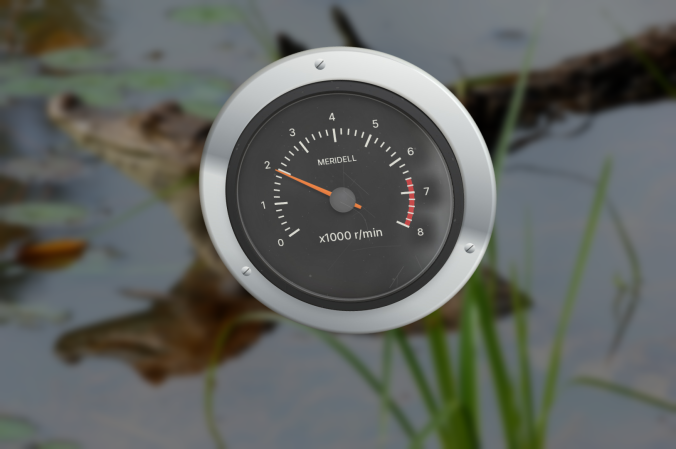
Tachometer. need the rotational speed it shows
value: 2000 rpm
